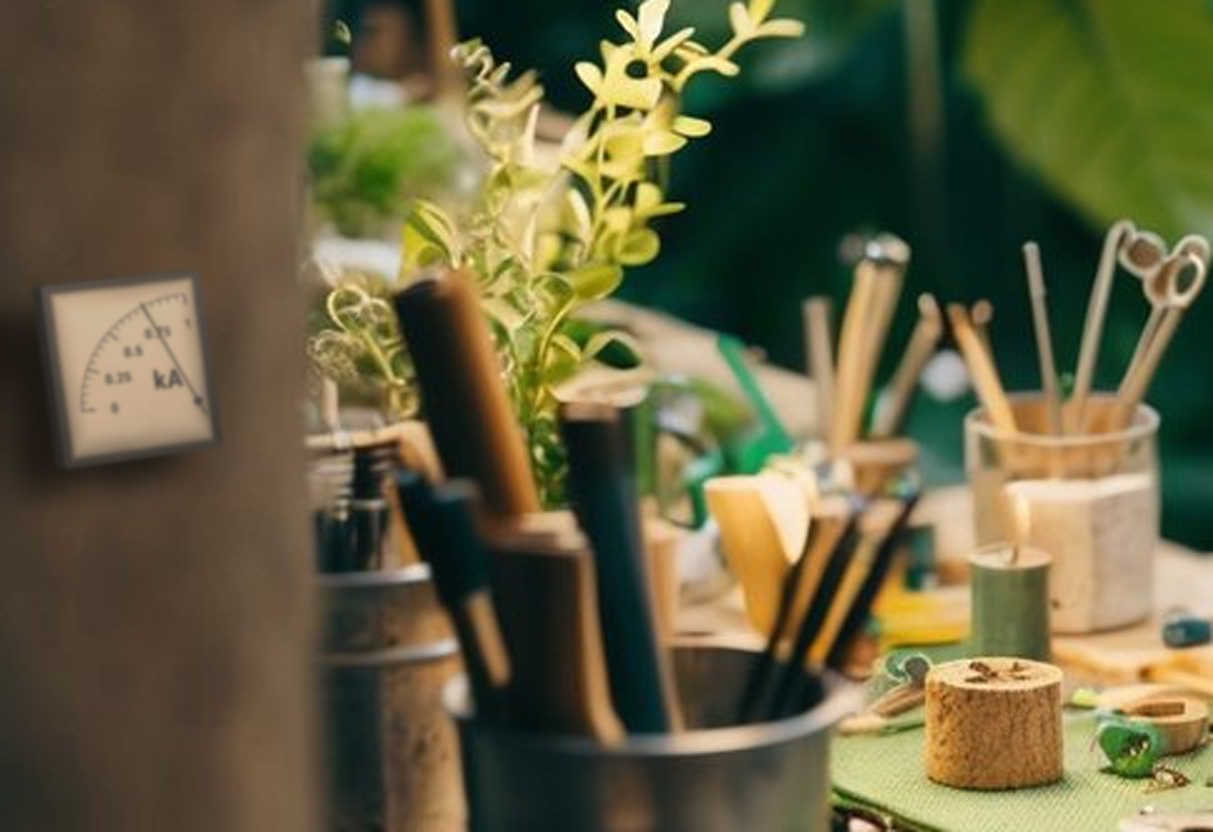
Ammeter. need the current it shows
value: 0.75 kA
